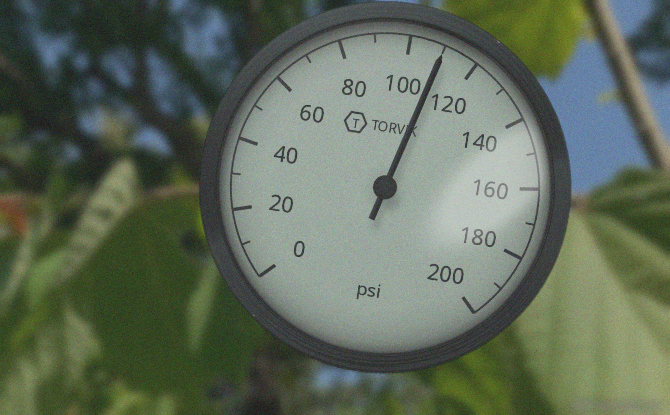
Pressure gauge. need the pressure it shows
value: 110 psi
